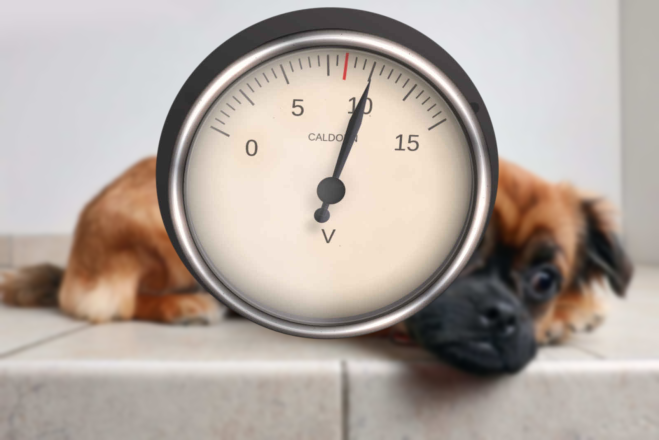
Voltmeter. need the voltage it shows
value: 10 V
